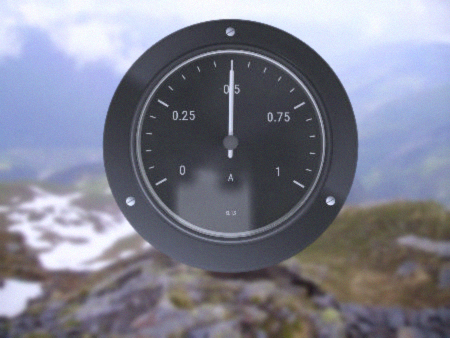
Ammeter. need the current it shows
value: 0.5 A
